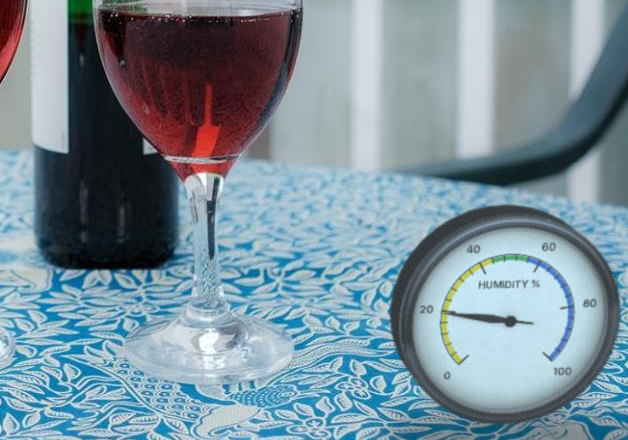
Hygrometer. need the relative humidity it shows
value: 20 %
